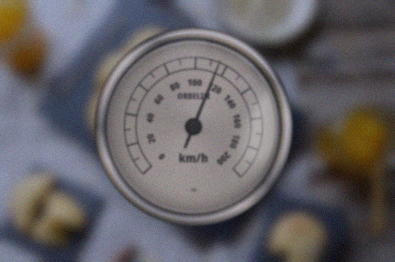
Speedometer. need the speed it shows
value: 115 km/h
